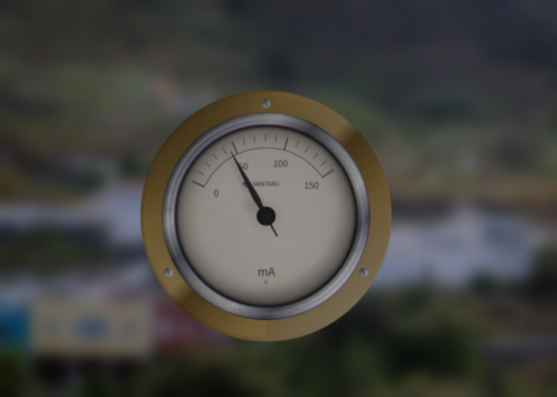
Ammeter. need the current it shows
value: 45 mA
